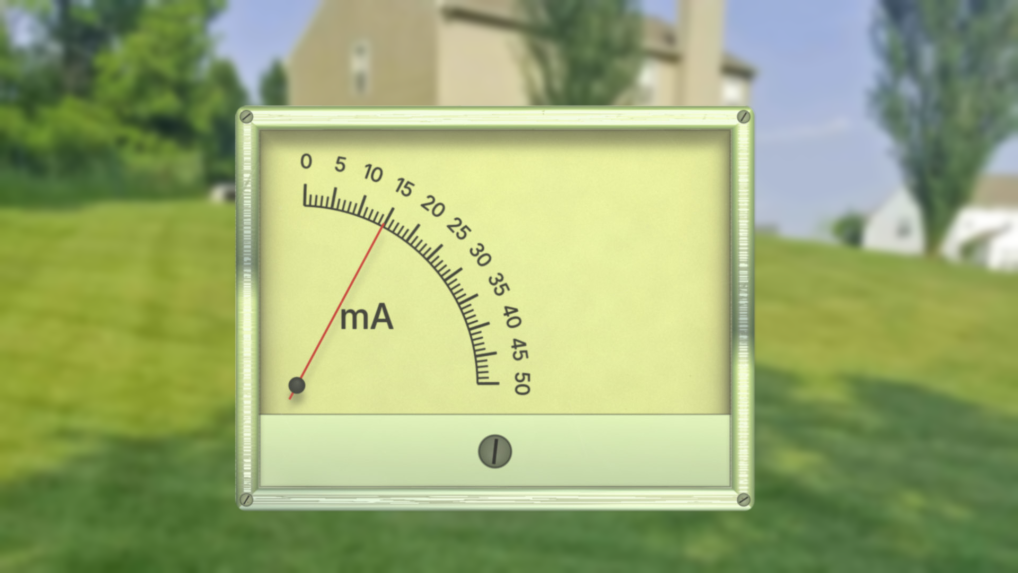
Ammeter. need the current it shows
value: 15 mA
